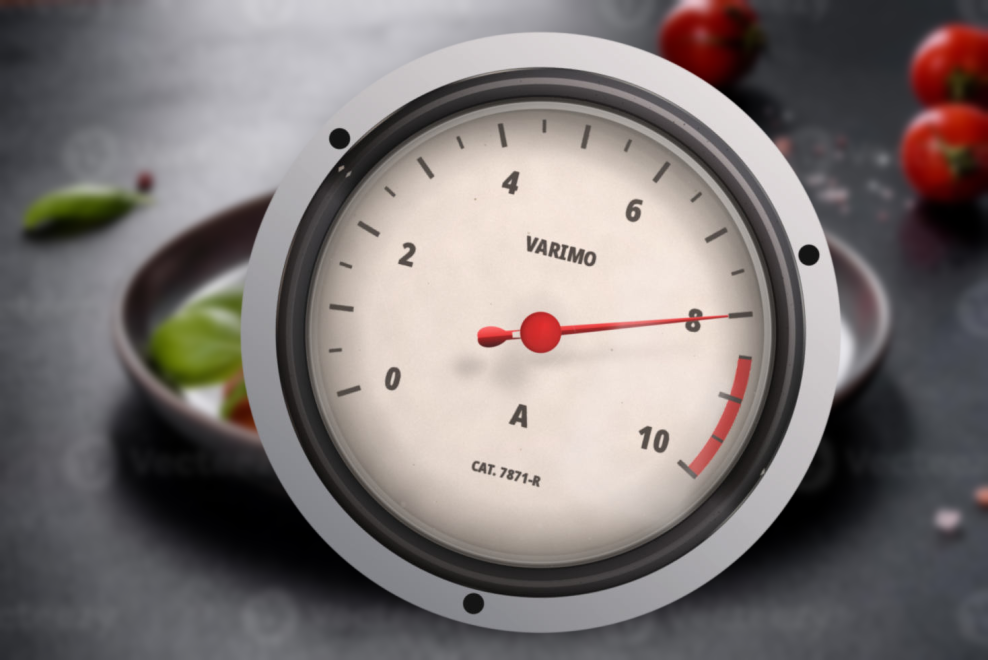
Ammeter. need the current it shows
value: 8 A
